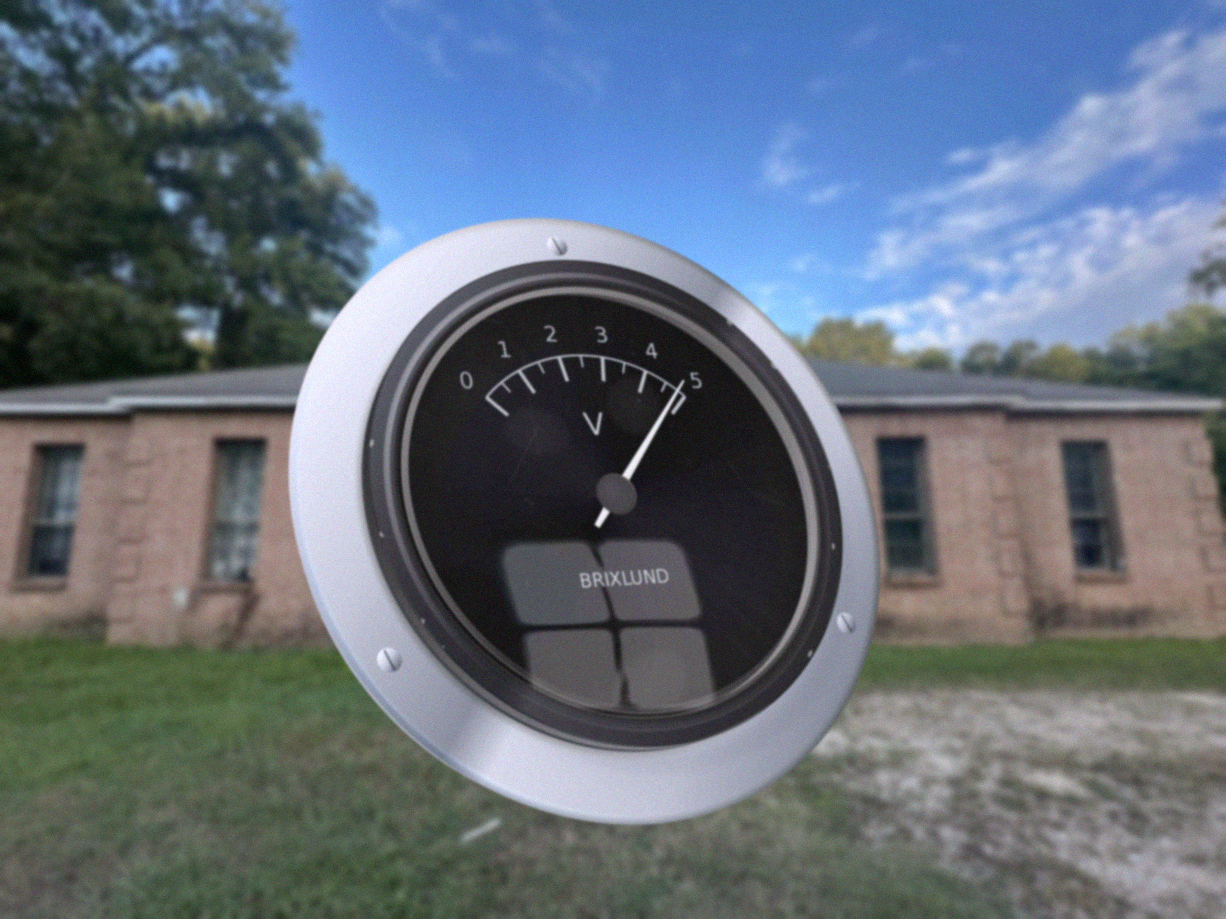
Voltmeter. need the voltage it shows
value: 4.75 V
